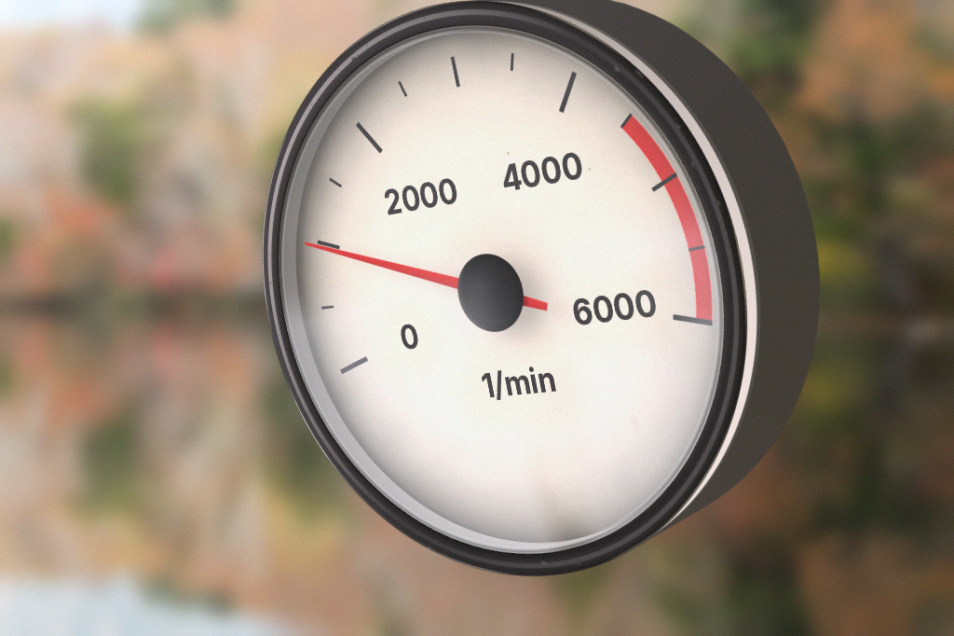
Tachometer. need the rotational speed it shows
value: 1000 rpm
